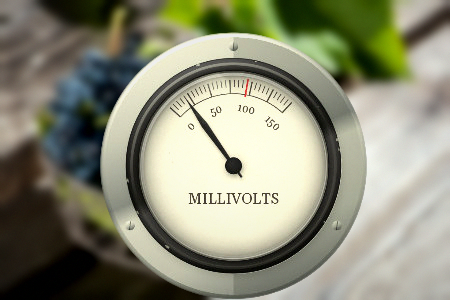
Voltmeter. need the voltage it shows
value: 20 mV
